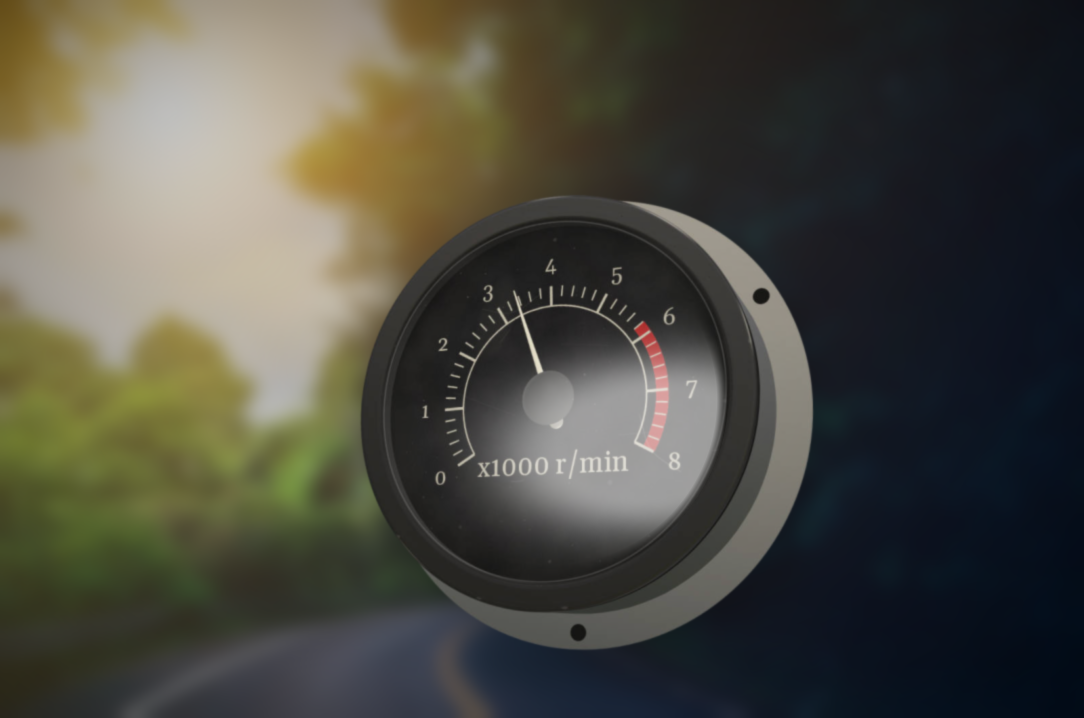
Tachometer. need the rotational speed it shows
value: 3400 rpm
